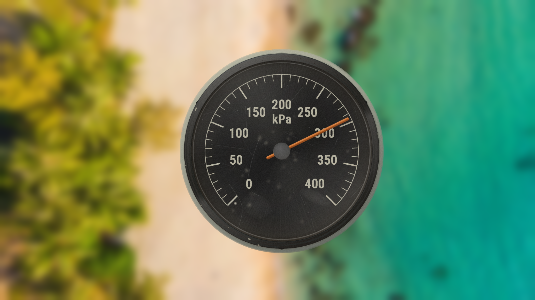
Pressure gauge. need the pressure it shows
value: 295 kPa
